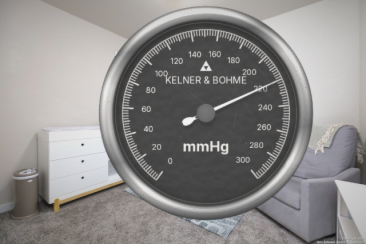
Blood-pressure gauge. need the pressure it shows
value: 220 mmHg
